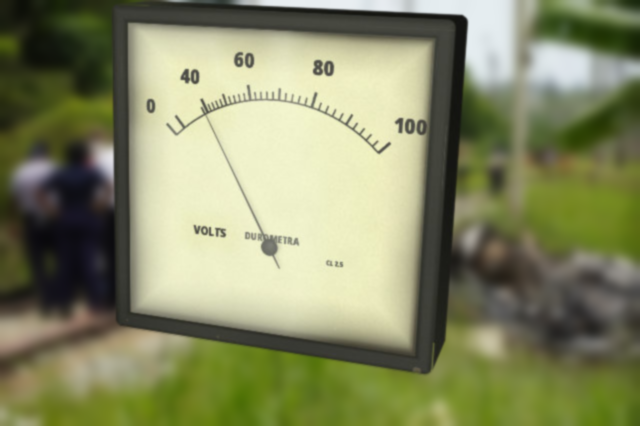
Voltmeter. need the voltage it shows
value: 40 V
